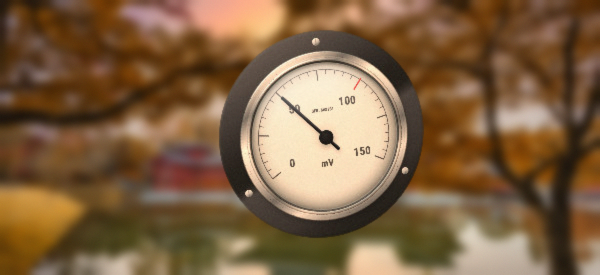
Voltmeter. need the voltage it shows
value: 50 mV
